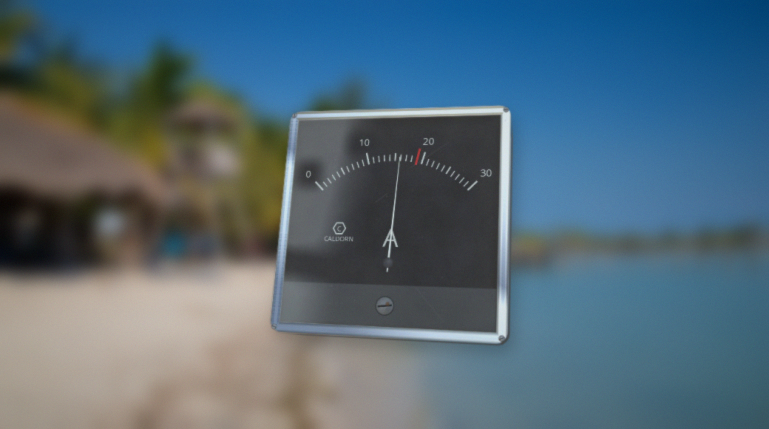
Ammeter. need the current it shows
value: 16 A
